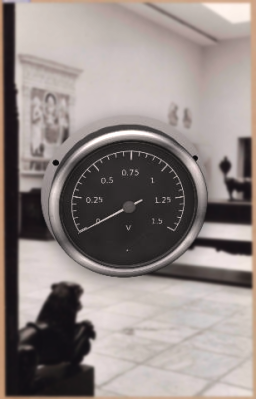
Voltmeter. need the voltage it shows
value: 0 V
